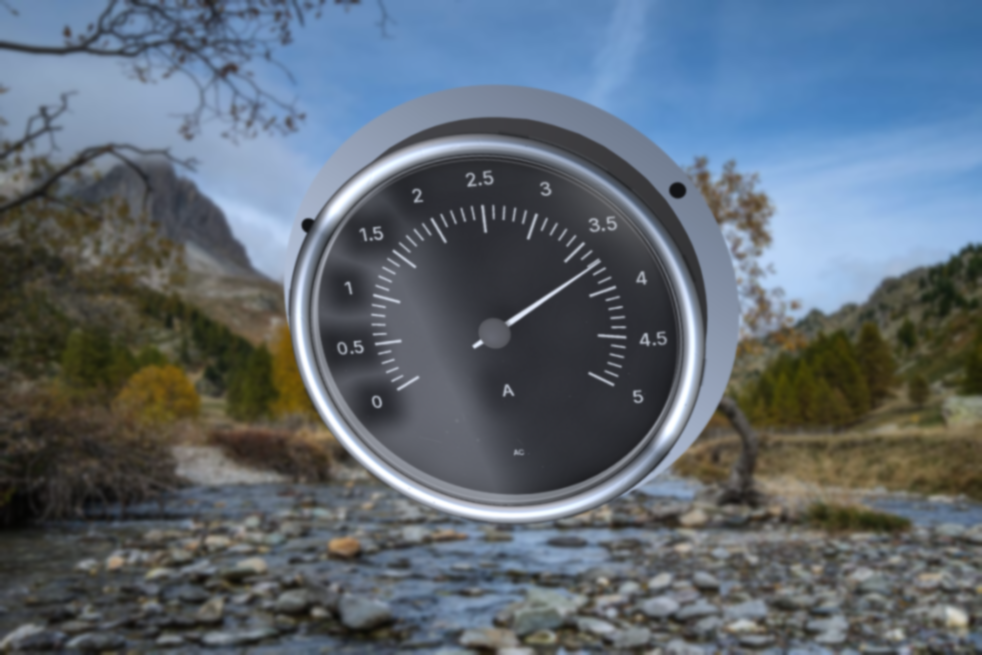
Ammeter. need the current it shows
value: 3.7 A
